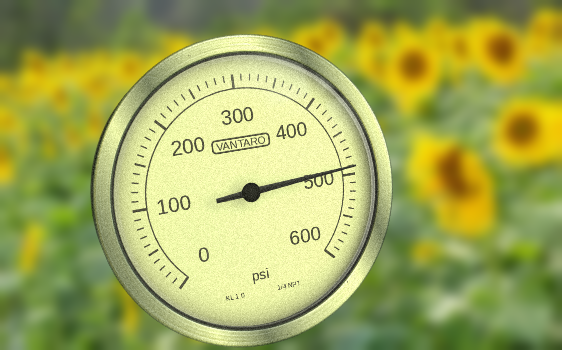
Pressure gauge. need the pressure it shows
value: 490 psi
